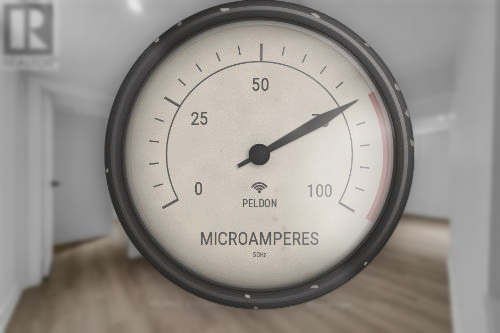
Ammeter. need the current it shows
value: 75 µA
